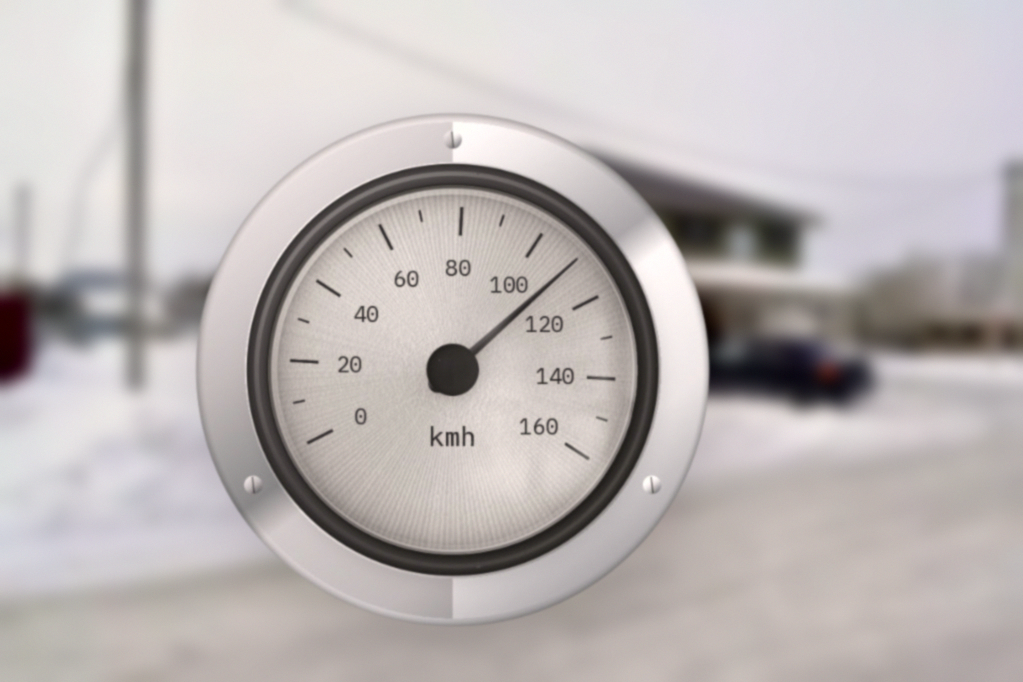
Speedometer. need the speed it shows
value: 110 km/h
